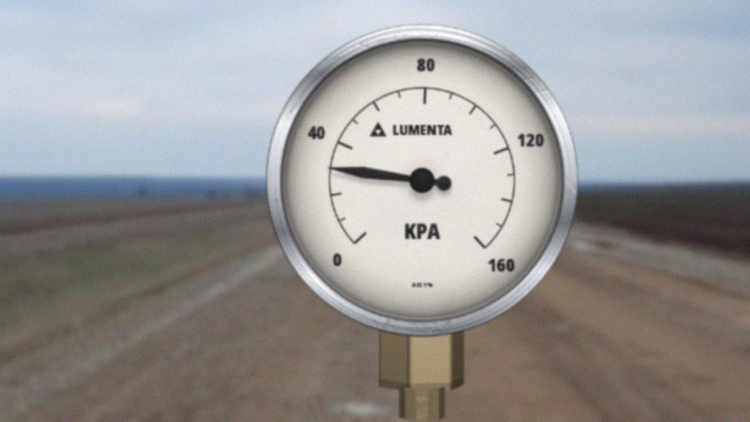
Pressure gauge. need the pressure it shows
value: 30 kPa
